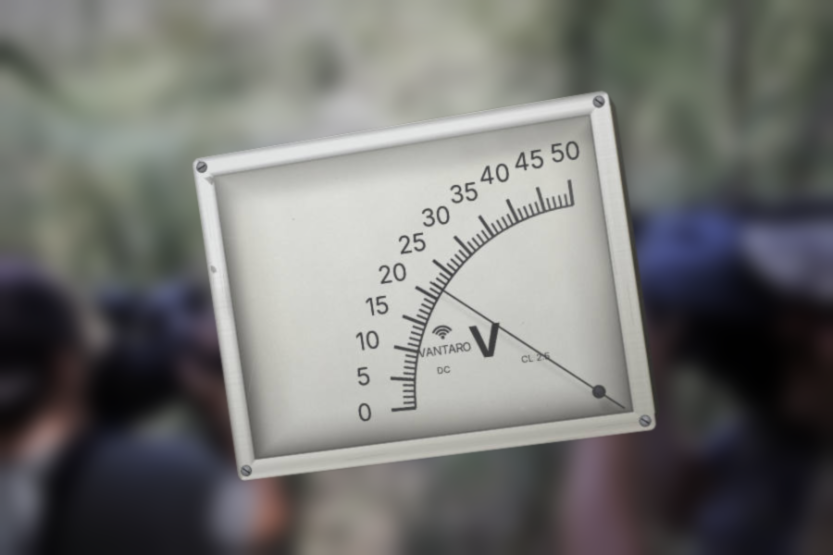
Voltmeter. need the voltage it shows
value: 22 V
